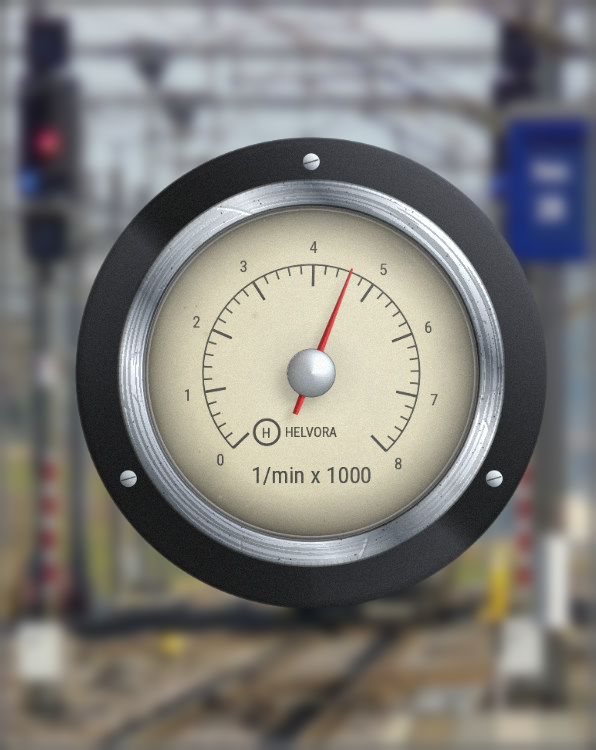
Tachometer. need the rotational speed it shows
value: 4600 rpm
